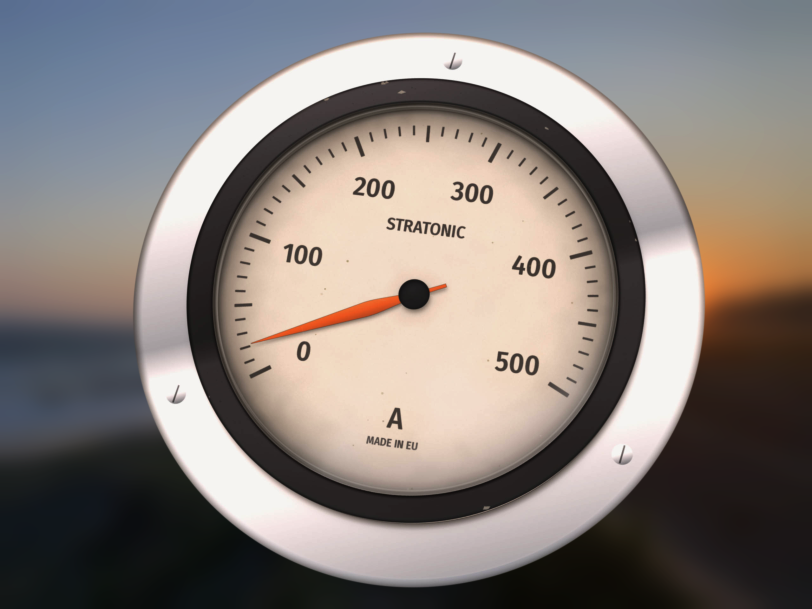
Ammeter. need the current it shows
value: 20 A
